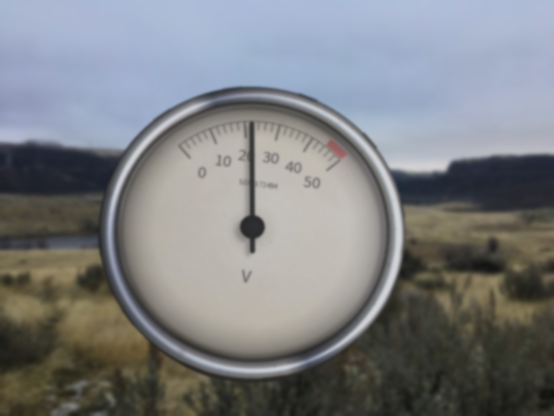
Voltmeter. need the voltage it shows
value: 22 V
